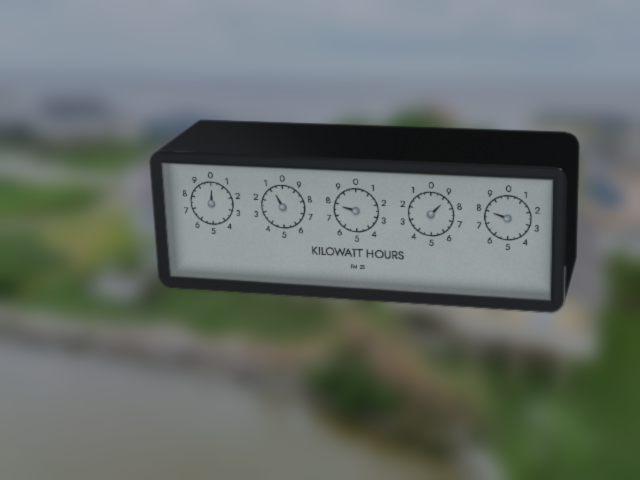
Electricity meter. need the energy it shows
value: 788 kWh
